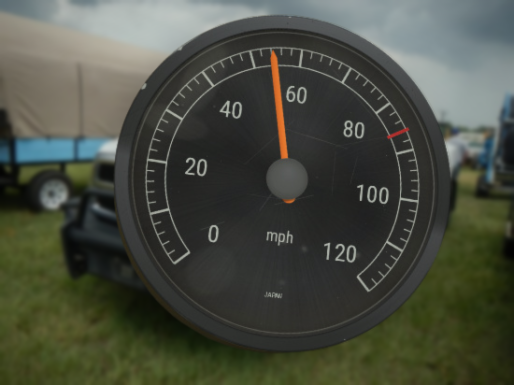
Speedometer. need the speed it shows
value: 54 mph
